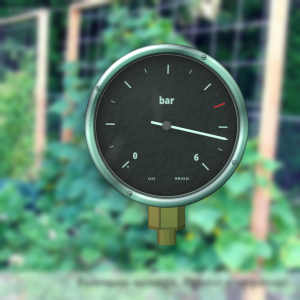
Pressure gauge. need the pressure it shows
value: 5.25 bar
